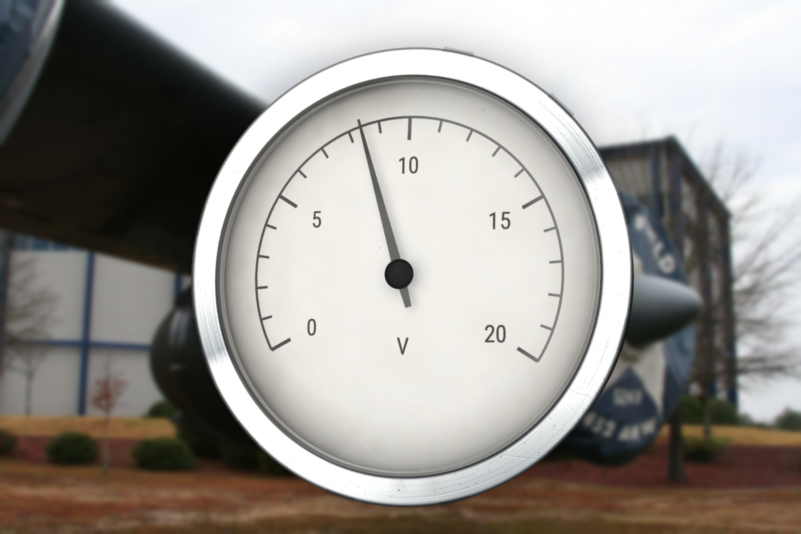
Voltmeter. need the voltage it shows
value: 8.5 V
